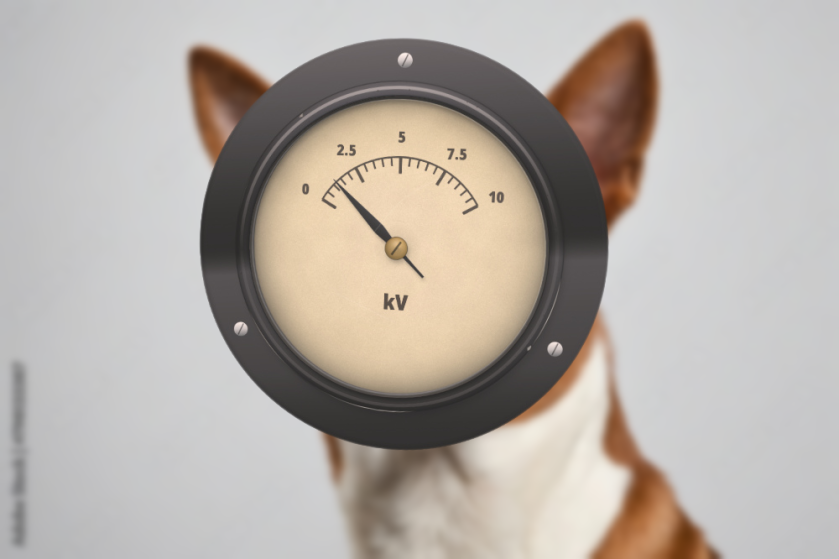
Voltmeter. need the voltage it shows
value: 1.25 kV
